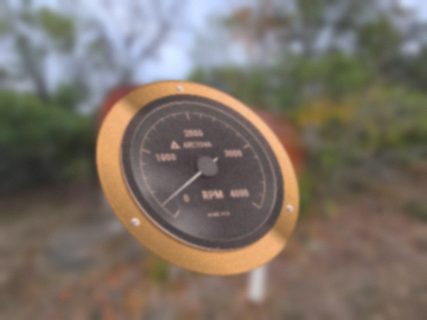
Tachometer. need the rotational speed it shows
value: 200 rpm
